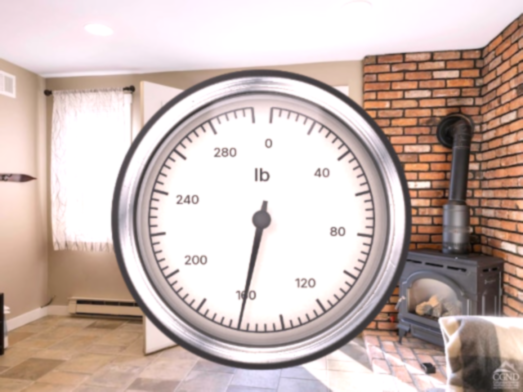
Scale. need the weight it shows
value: 160 lb
